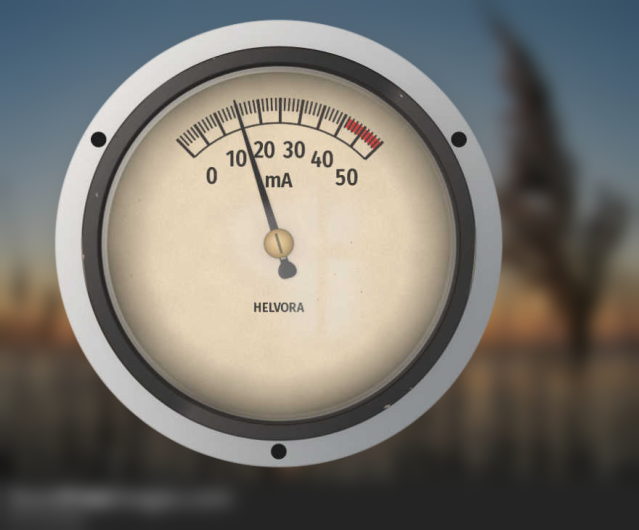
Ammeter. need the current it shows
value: 15 mA
